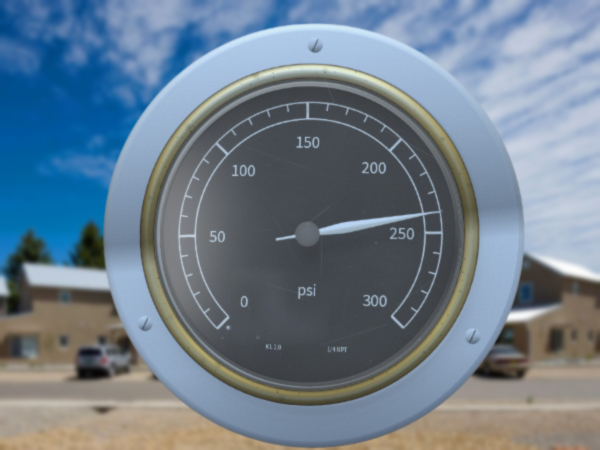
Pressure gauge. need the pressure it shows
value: 240 psi
